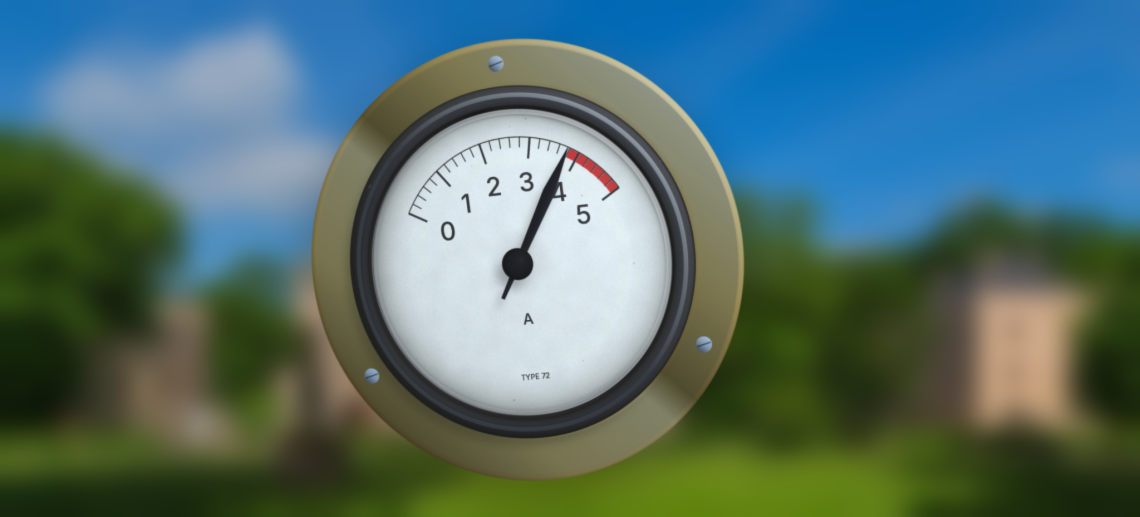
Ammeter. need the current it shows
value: 3.8 A
